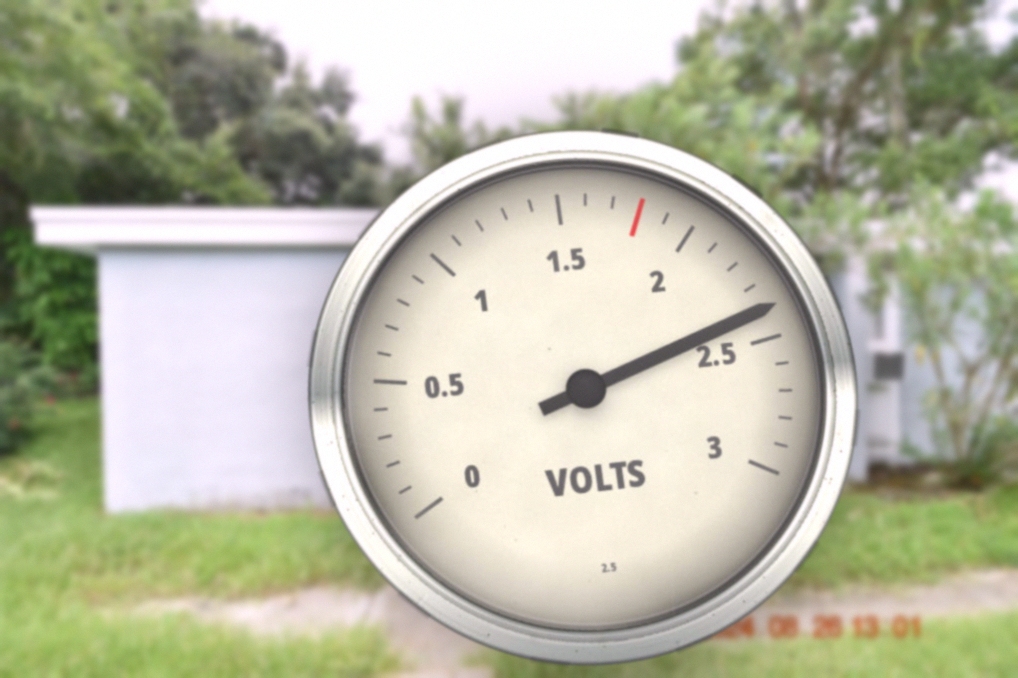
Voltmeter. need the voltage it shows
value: 2.4 V
